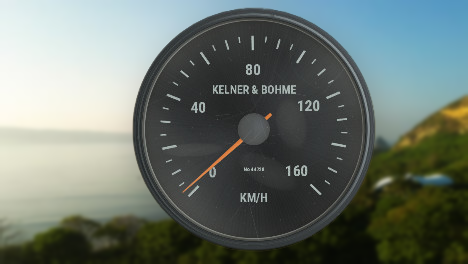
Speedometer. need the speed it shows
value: 2.5 km/h
